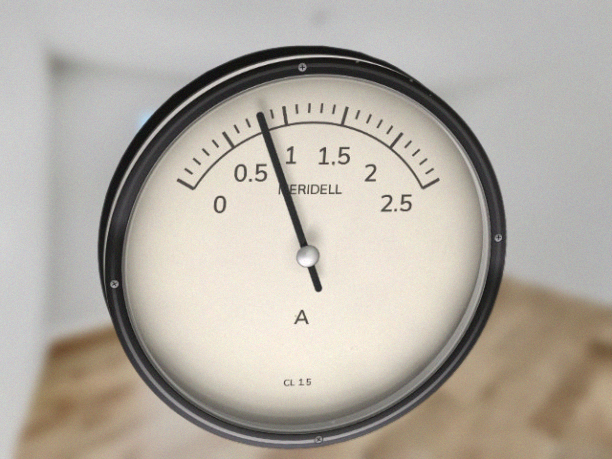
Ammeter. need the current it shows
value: 0.8 A
